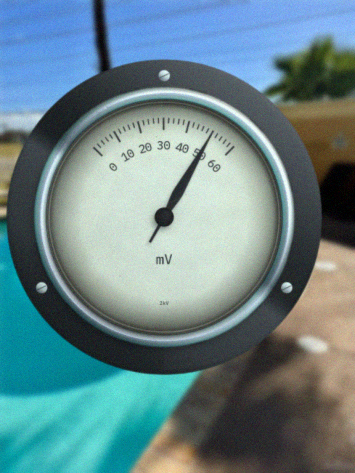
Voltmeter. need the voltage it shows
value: 50 mV
